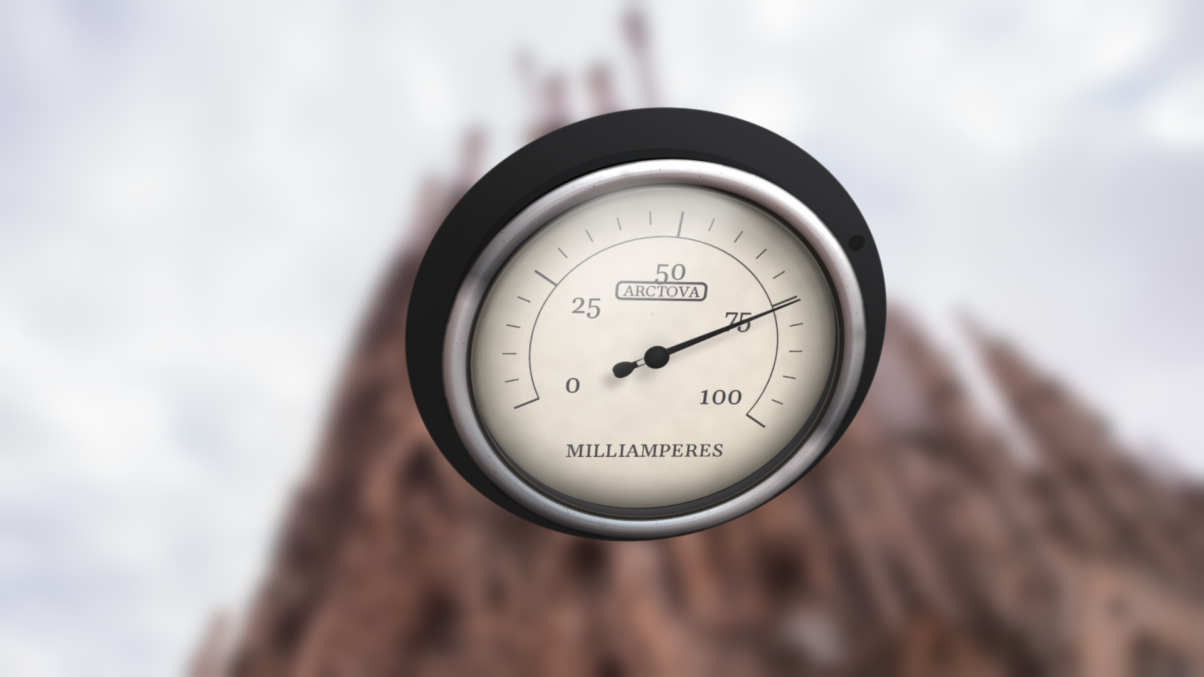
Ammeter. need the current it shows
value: 75 mA
